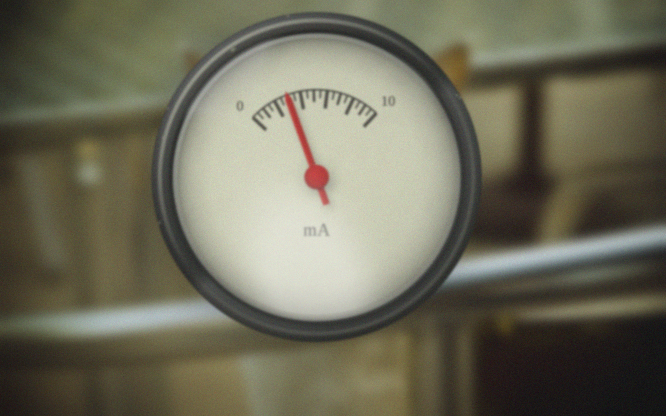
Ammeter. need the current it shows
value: 3 mA
